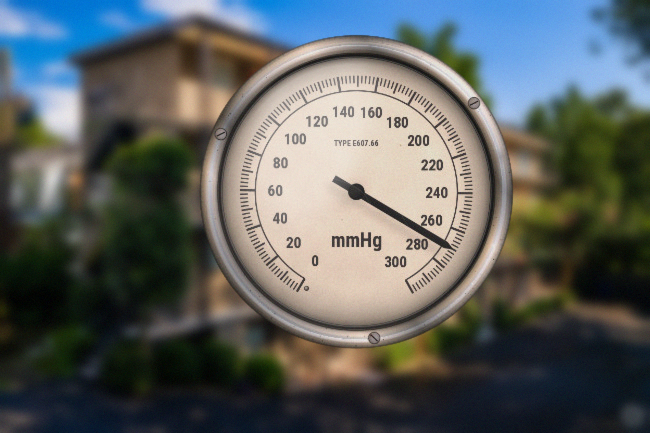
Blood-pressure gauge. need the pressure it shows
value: 270 mmHg
